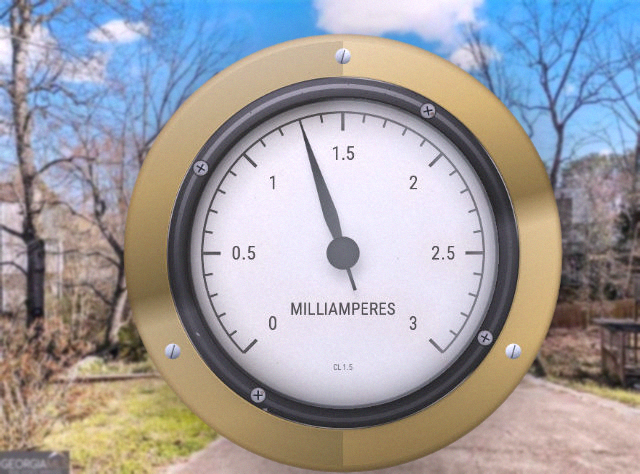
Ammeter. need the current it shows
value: 1.3 mA
